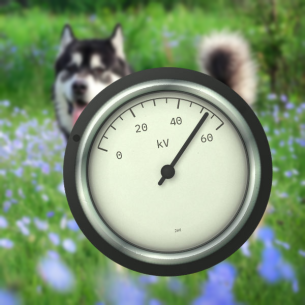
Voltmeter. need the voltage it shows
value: 52.5 kV
